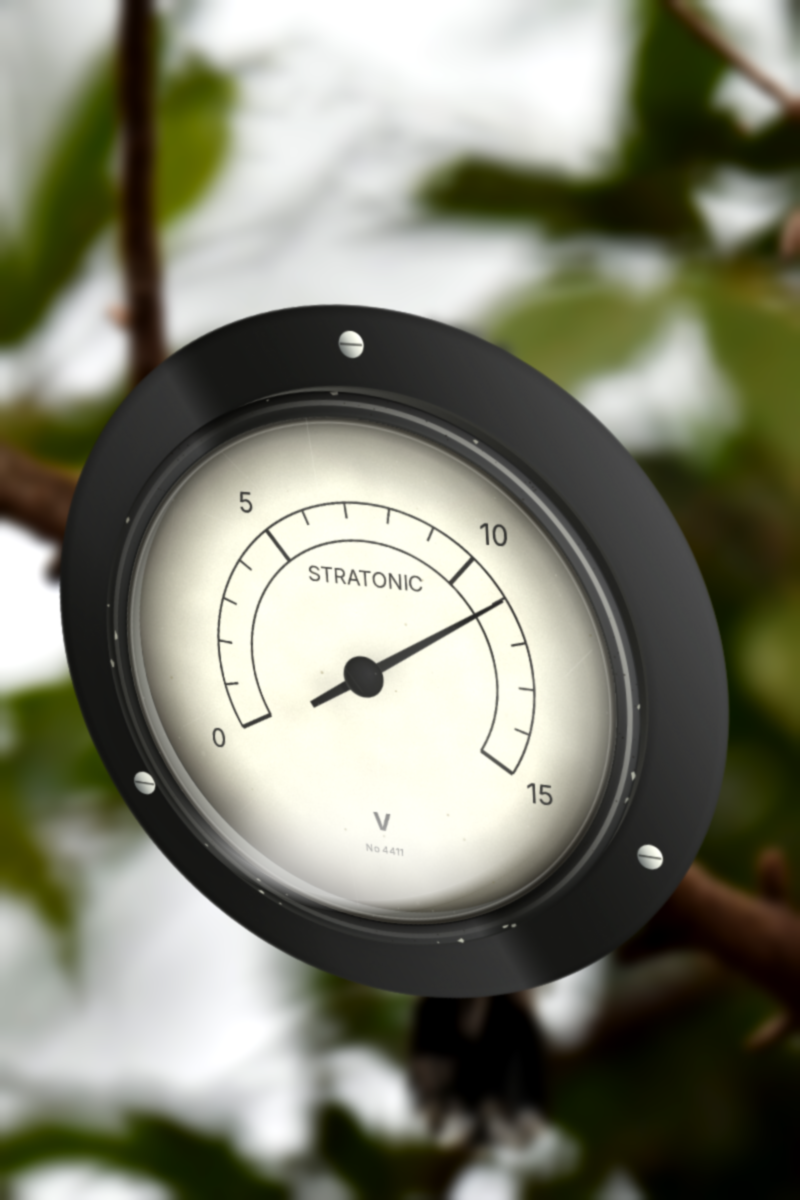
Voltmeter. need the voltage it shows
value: 11 V
